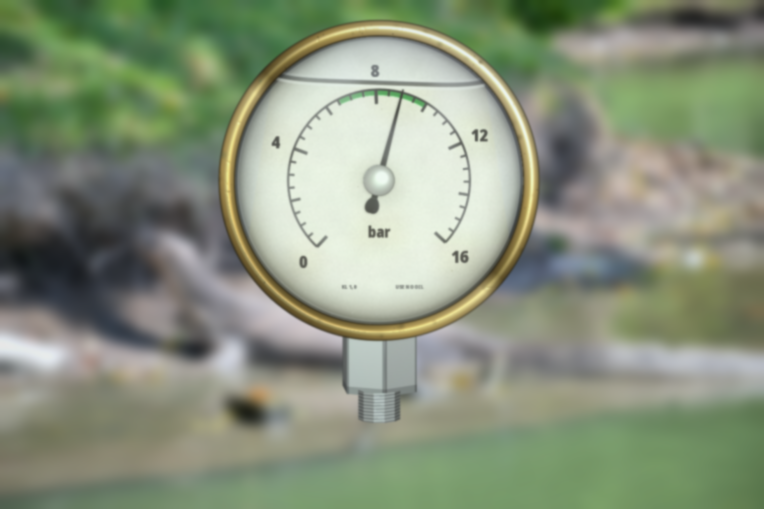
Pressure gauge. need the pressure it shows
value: 9 bar
